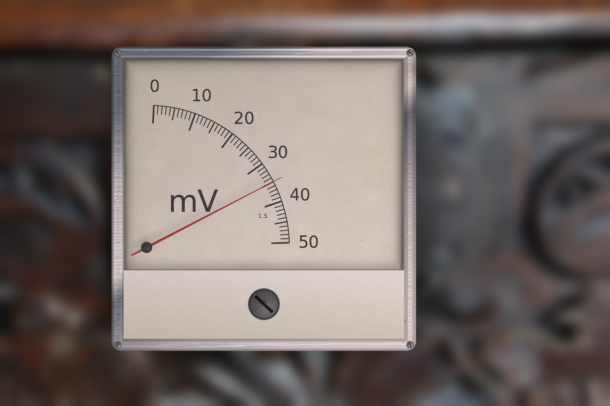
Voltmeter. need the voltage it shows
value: 35 mV
